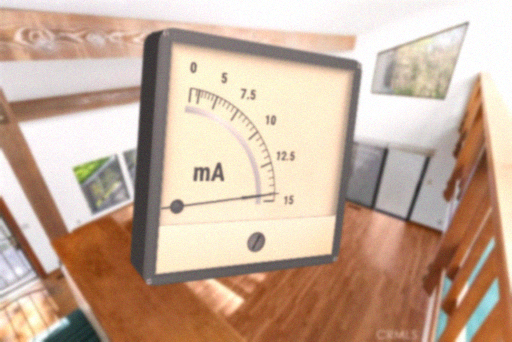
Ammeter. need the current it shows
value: 14.5 mA
